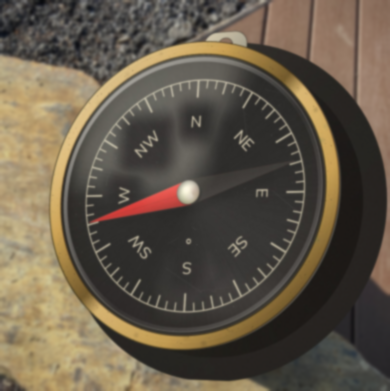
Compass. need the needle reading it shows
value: 255 °
